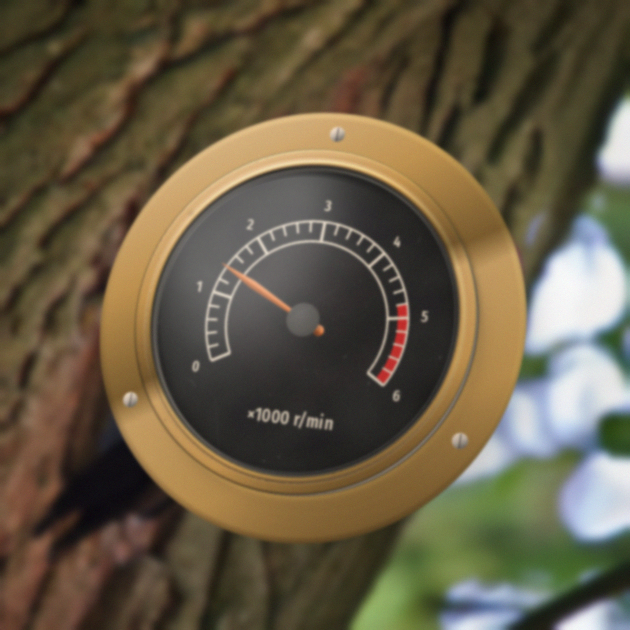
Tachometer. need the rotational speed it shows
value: 1400 rpm
